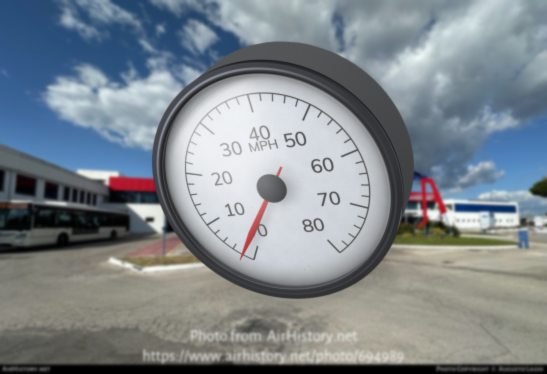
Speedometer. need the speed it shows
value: 2 mph
